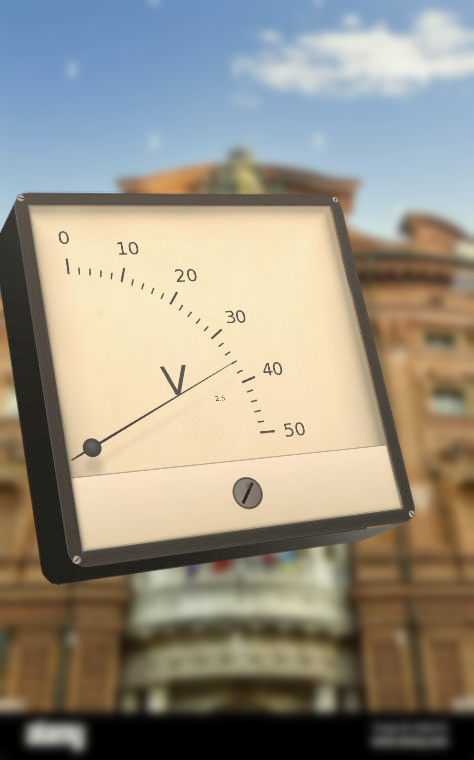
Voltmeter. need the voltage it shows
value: 36 V
